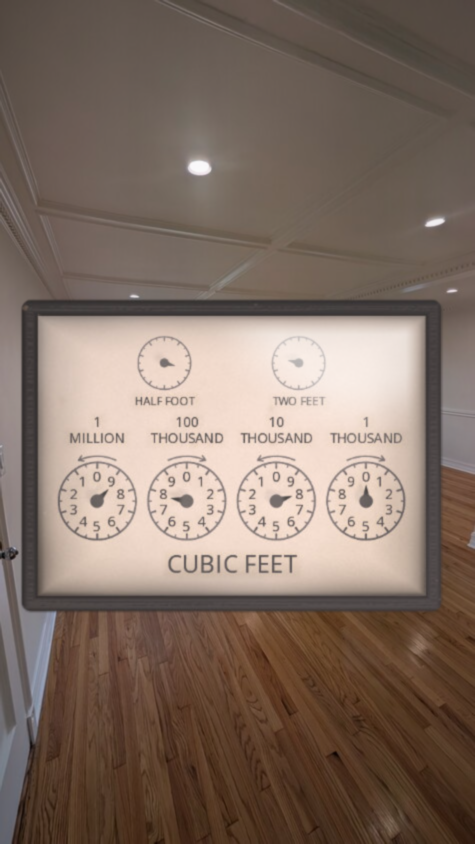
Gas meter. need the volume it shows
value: 878000 ft³
